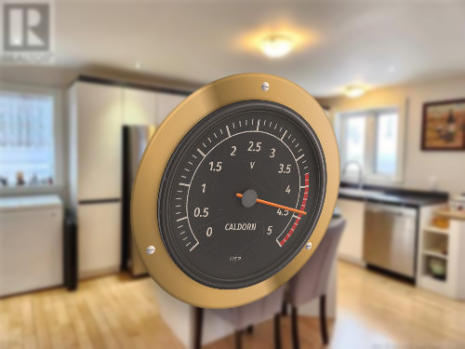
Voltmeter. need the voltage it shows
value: 4.4 V
